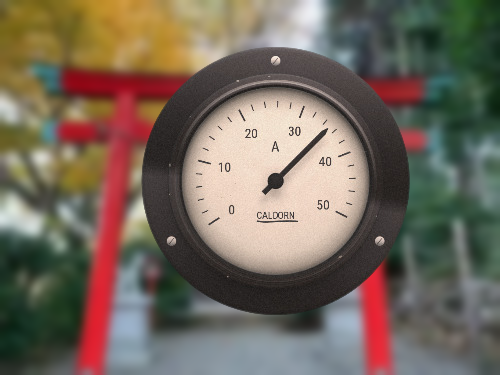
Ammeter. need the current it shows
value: 35 A
